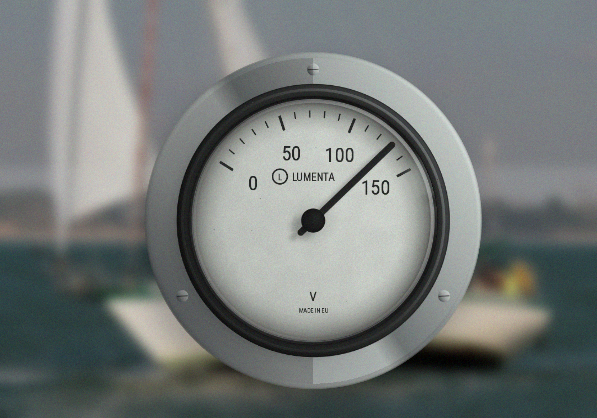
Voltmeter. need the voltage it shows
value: 130 V
